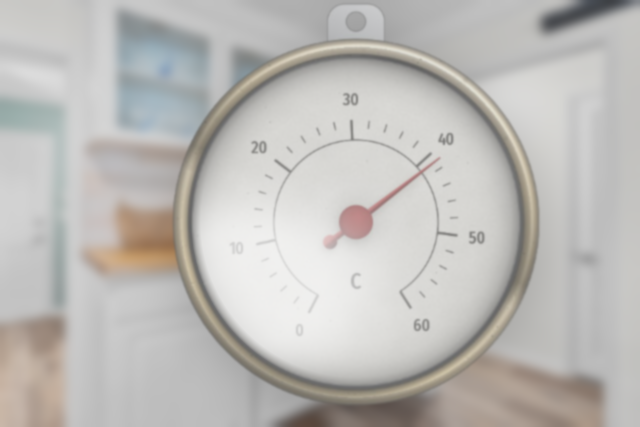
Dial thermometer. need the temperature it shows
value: 41 °C
